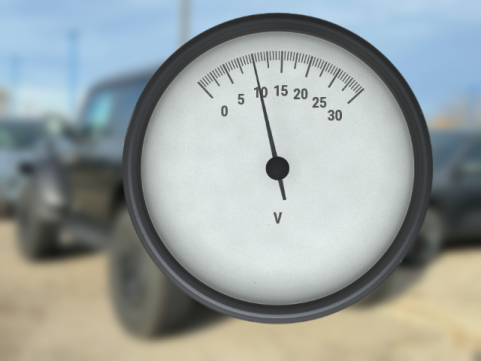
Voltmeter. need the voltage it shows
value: 10 V
